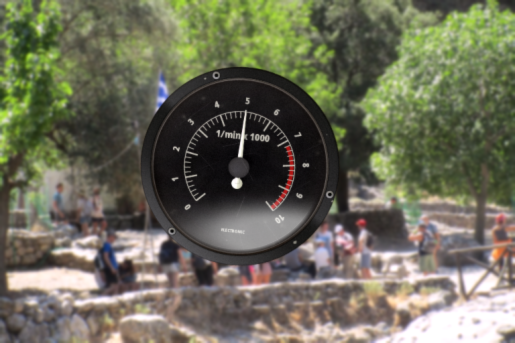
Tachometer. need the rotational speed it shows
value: 5000 rpm
